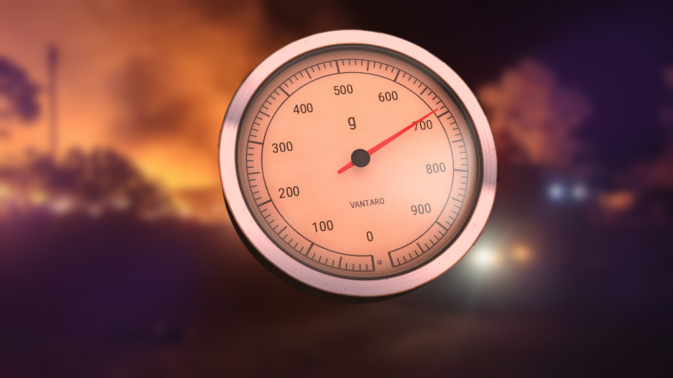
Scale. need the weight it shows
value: 690 g
